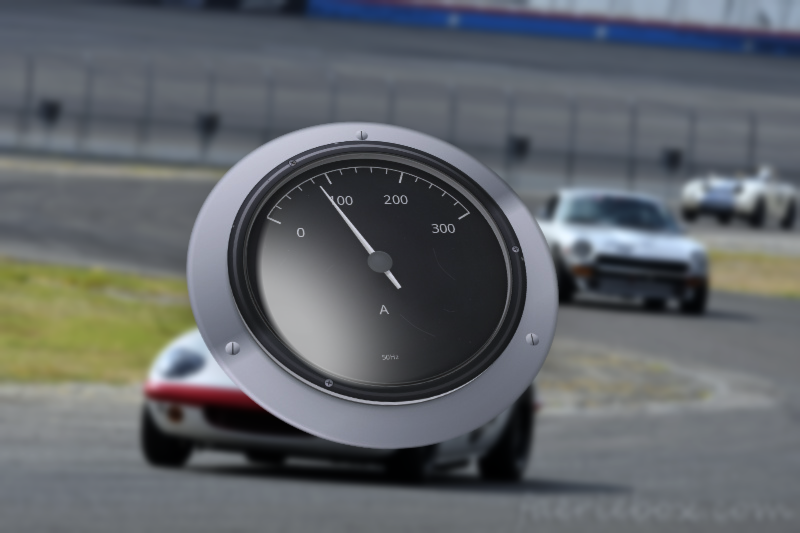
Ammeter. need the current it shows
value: 80 A
